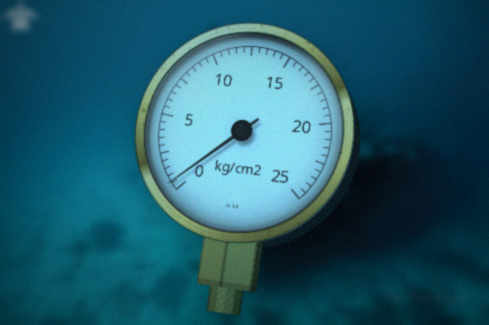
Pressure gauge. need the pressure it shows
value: 0.5 kg/cm²
